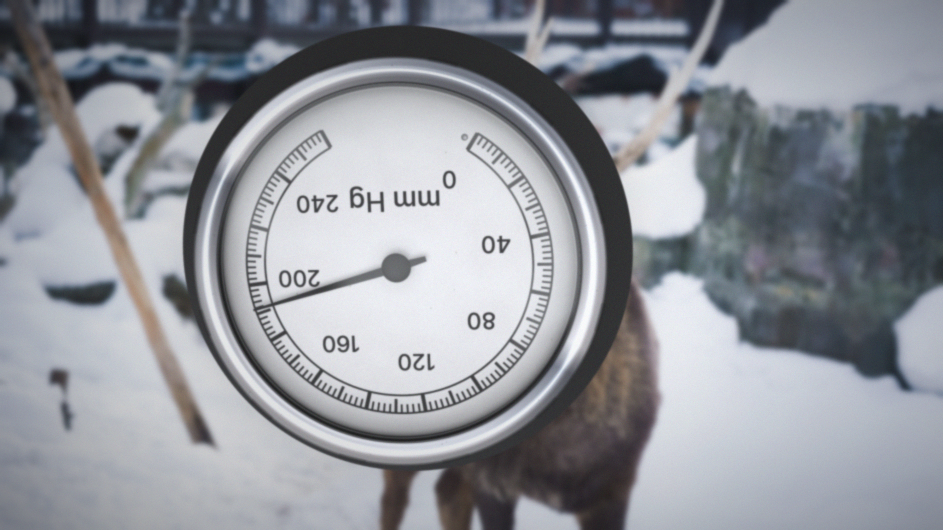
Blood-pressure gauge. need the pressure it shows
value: 192 mmHg
